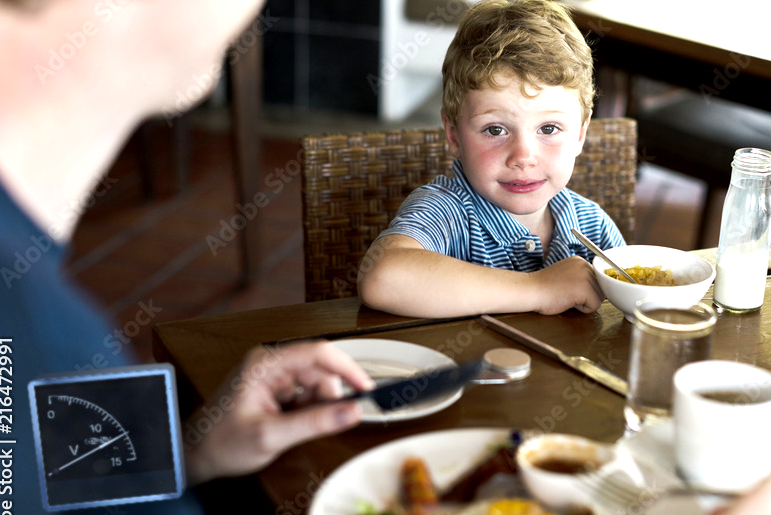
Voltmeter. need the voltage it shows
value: 12.5 V
